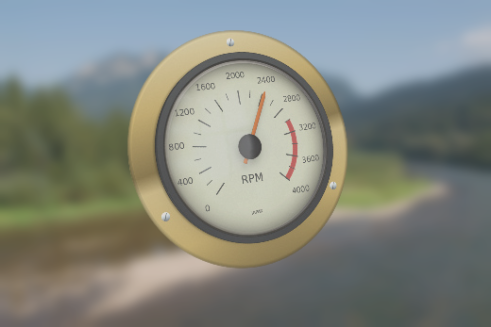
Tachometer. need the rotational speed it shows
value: 2400 rpm
